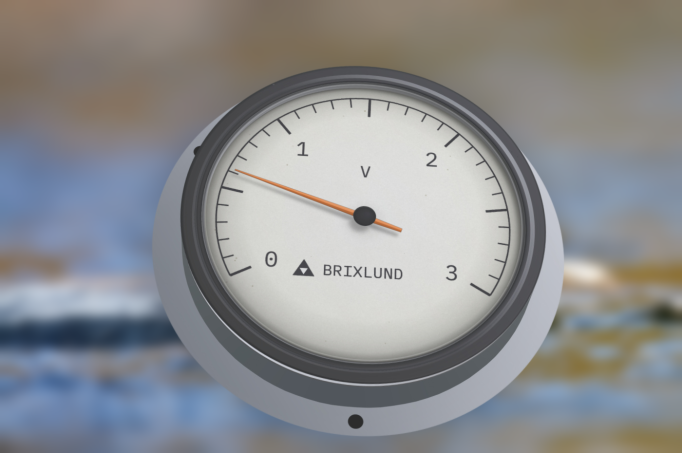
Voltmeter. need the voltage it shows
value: 0.6 V
